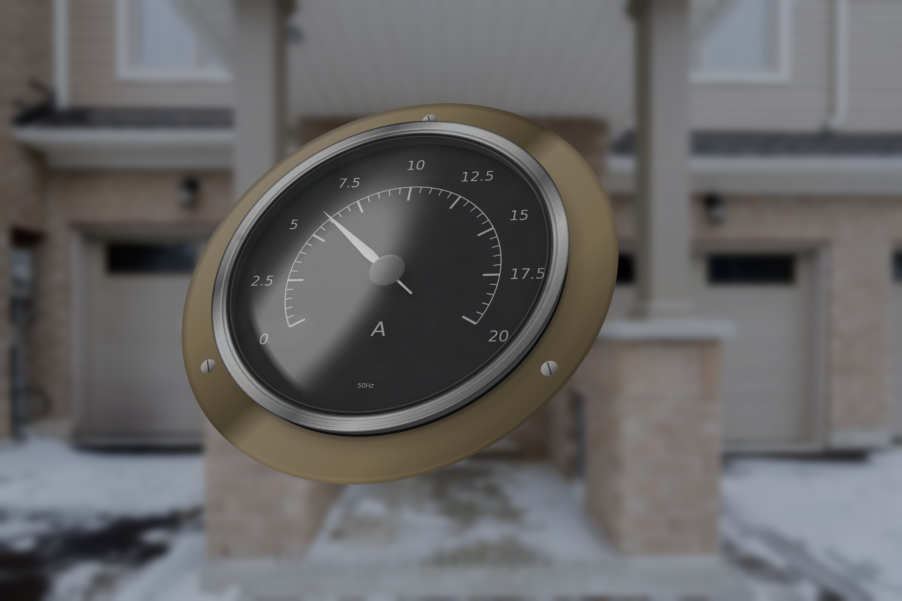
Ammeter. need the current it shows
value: 6 A
